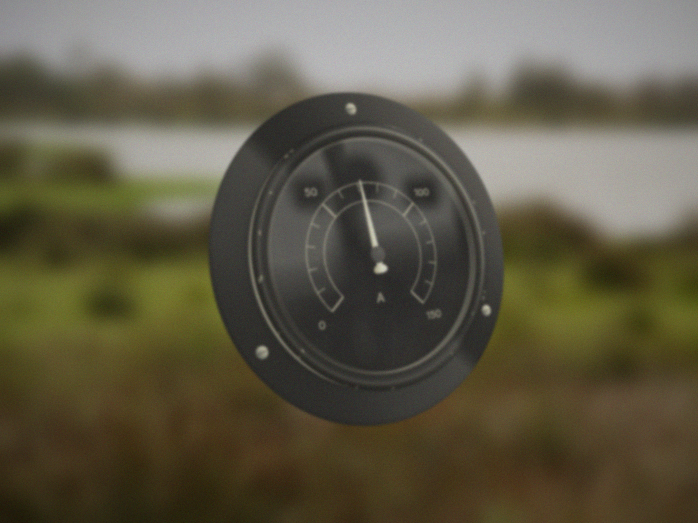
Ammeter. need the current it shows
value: 70 A
